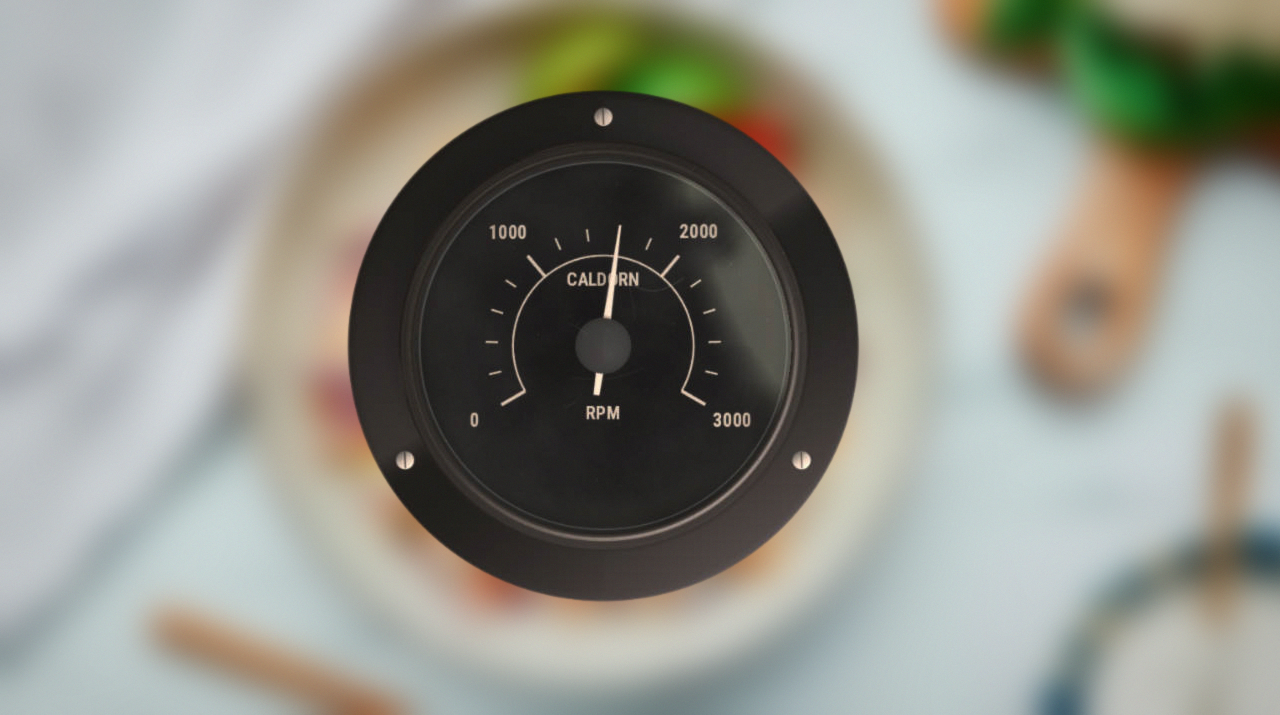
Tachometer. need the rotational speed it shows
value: 1600 rpm
